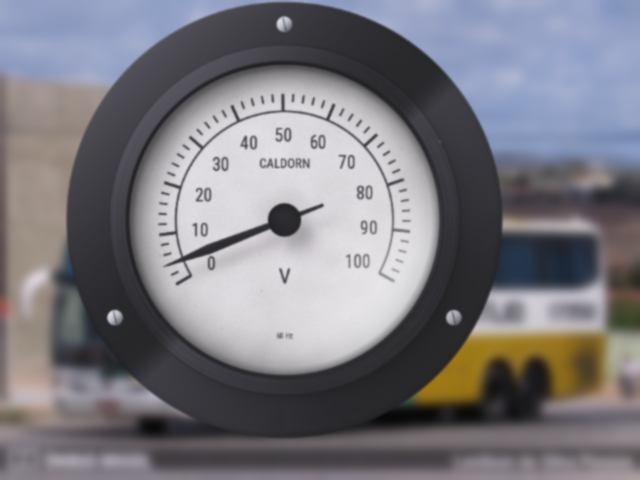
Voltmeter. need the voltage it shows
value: 4 V
